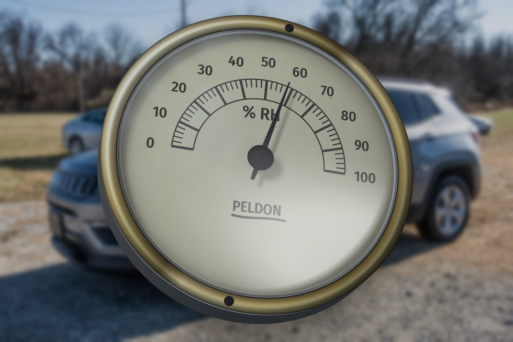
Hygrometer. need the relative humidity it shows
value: 58 %
